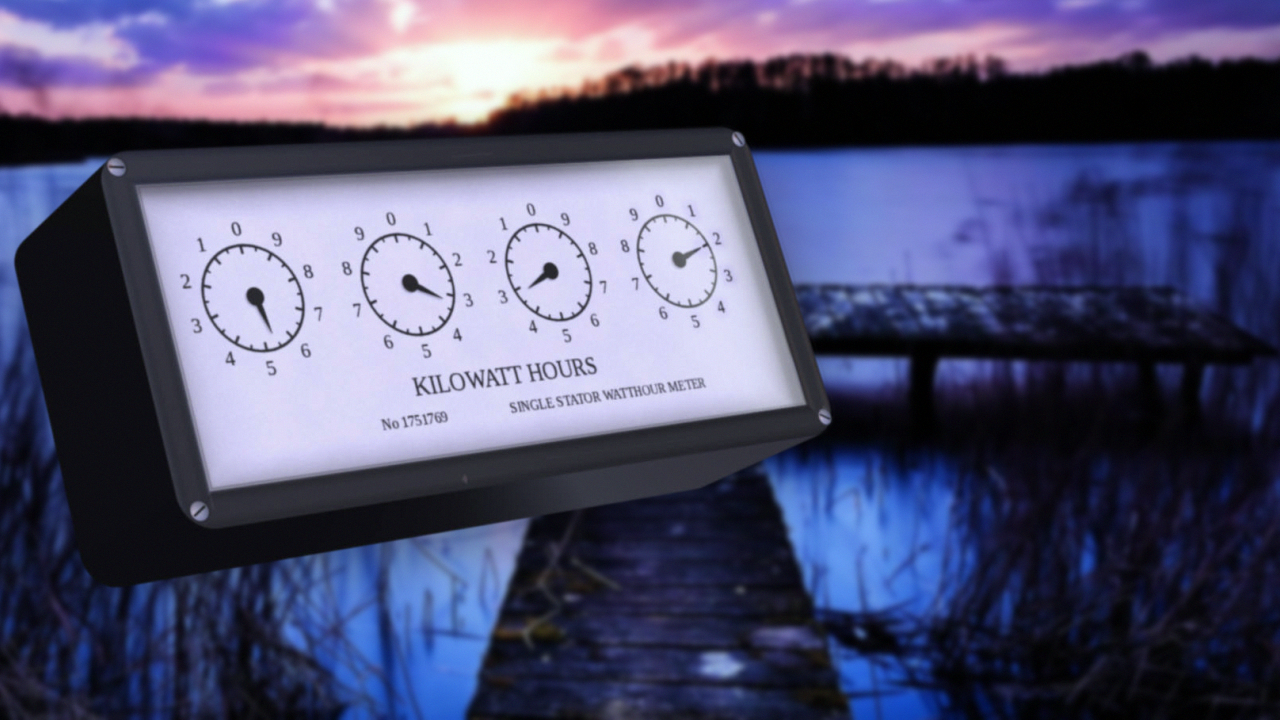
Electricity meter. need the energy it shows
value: 5332 kWh
